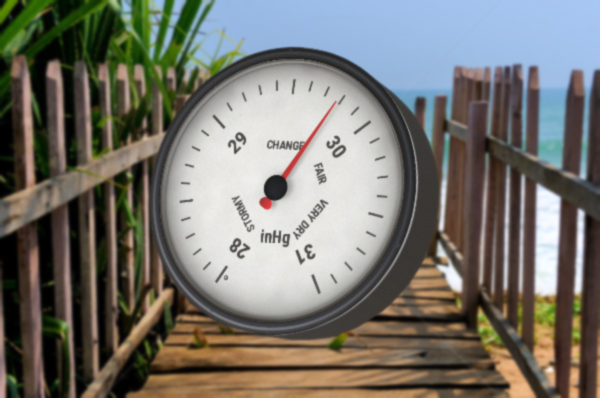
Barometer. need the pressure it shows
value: 29.8 inHg
